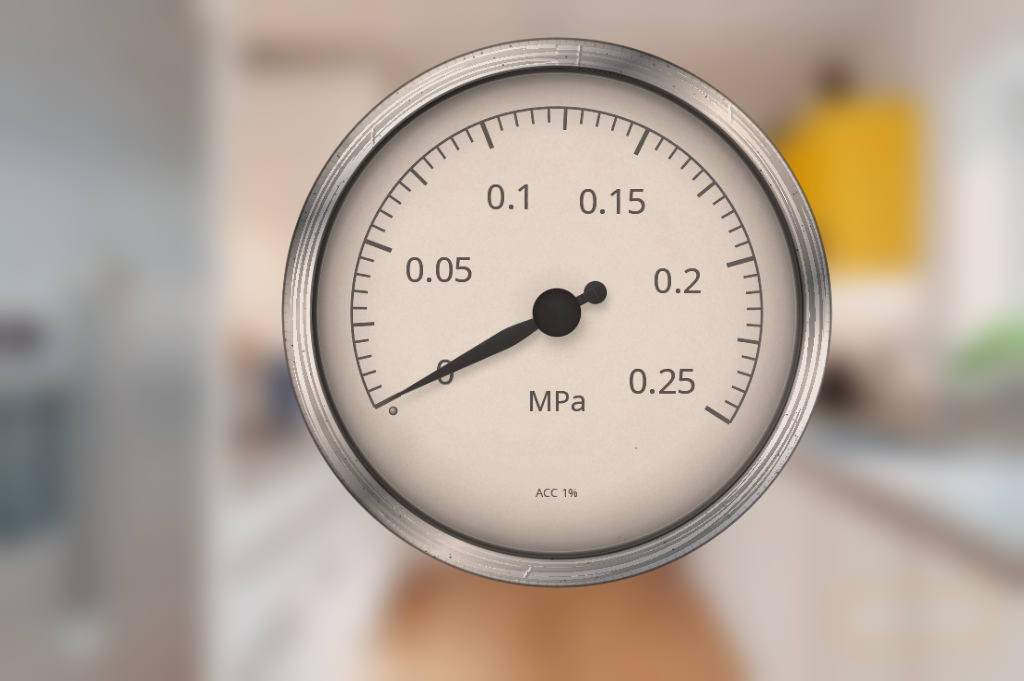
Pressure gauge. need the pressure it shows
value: 0 MPa
